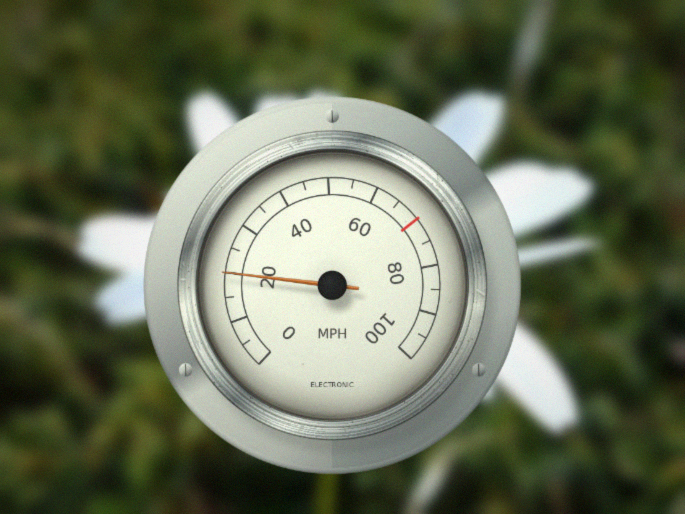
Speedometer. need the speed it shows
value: 20 mph
